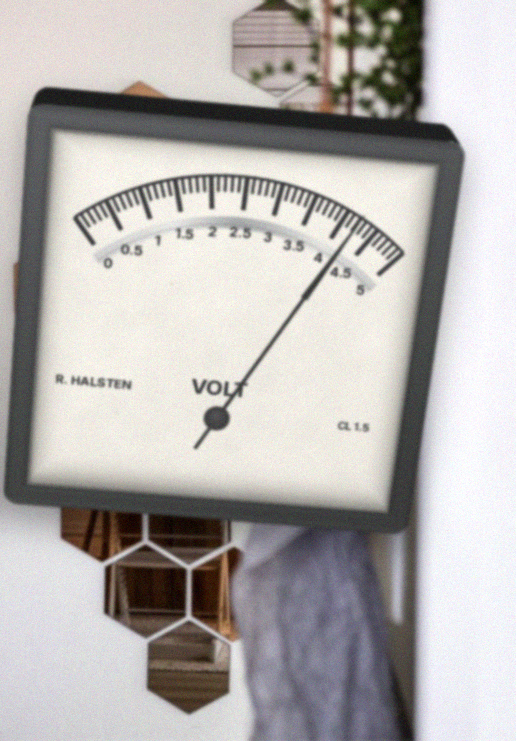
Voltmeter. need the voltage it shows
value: 4.2 V
